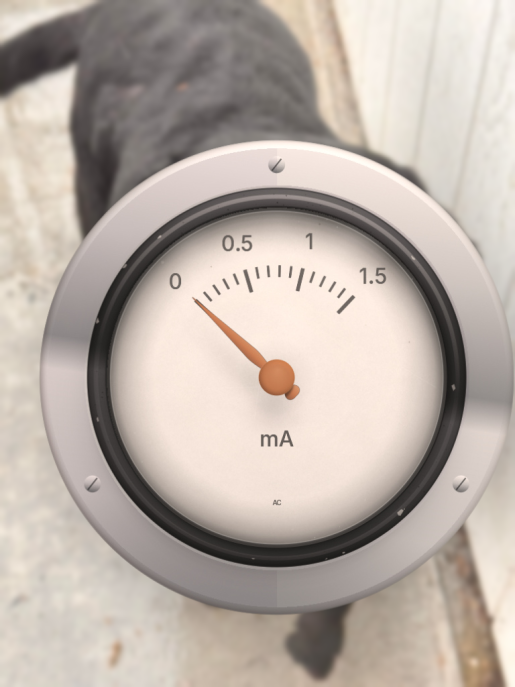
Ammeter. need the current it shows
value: 0 mA
